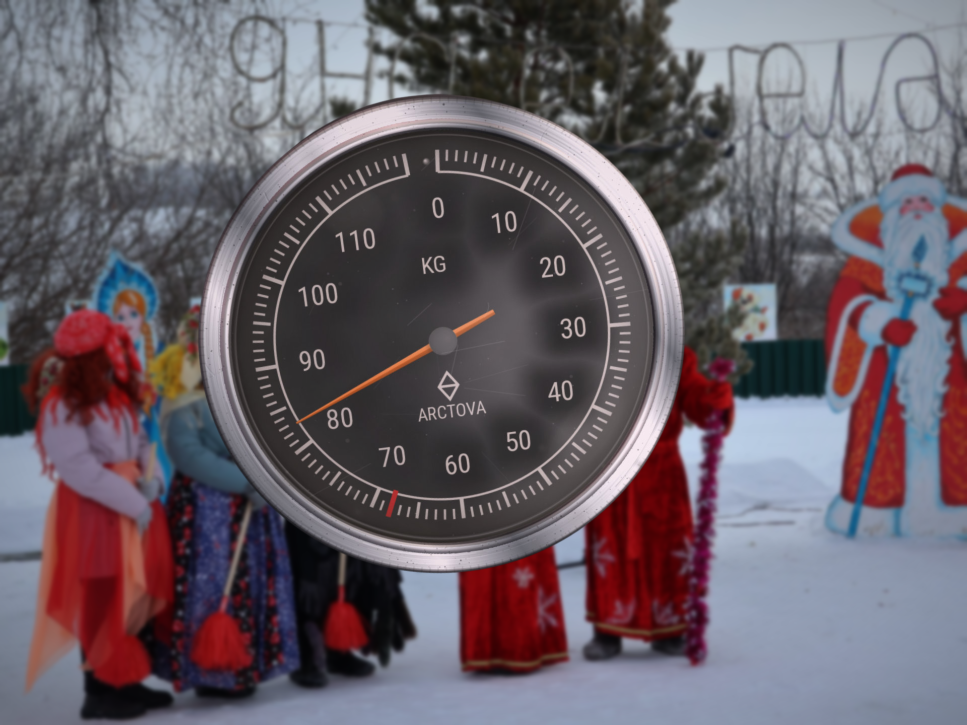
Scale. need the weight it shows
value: 83 kg
